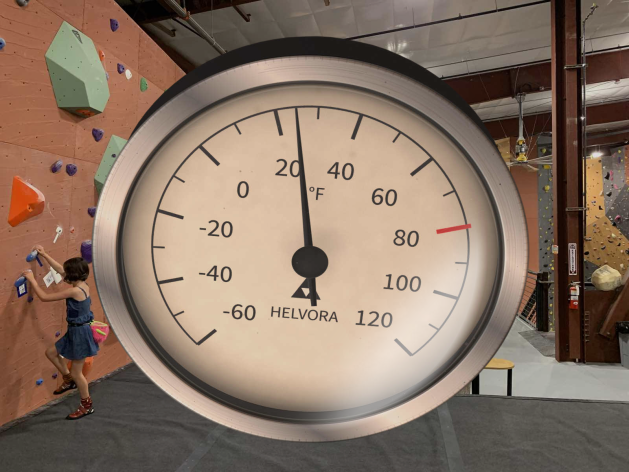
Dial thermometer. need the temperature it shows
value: 25 °F
